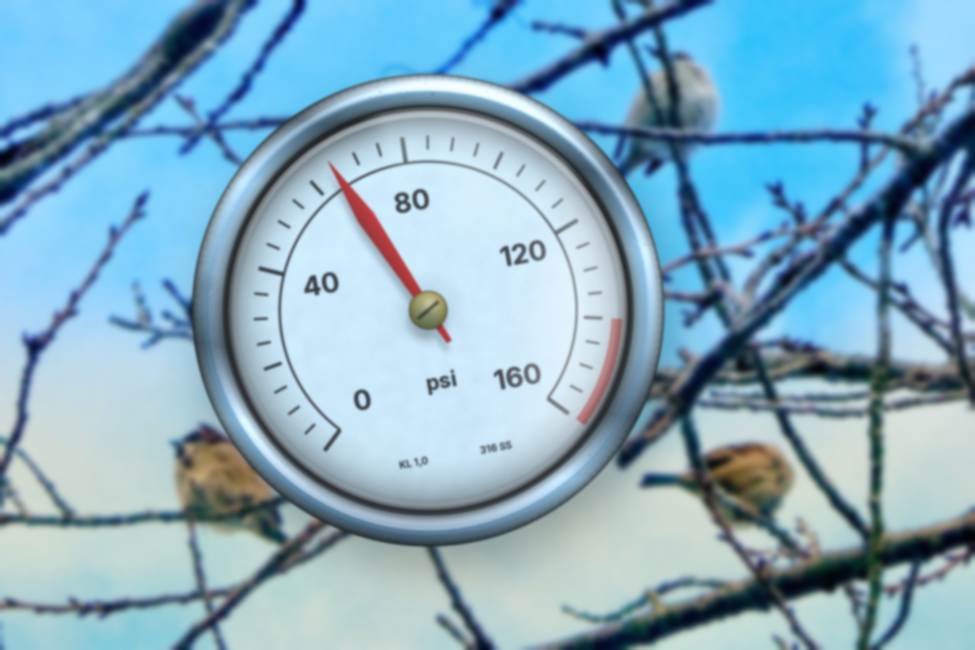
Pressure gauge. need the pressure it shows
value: 65 psi
